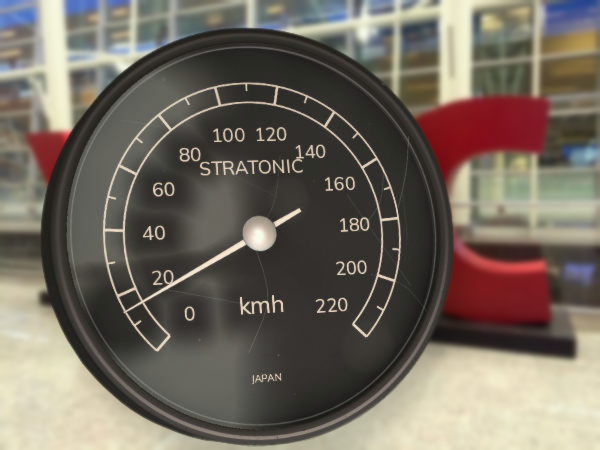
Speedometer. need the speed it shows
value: 15 km/h
